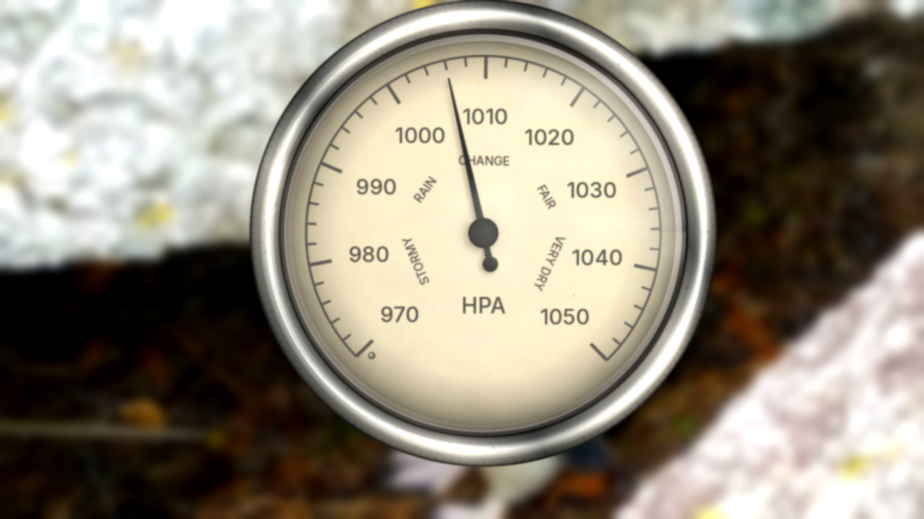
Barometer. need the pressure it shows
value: 1006 hPa
